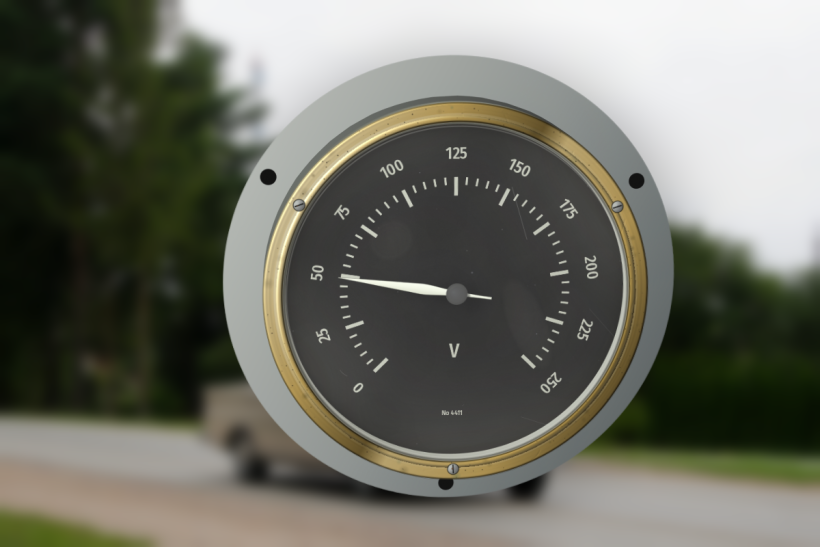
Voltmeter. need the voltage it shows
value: 50 V
